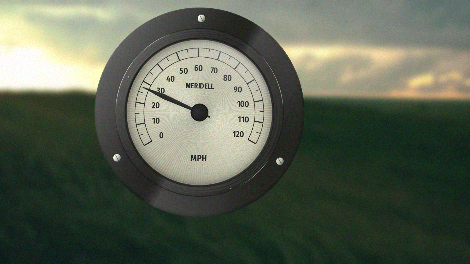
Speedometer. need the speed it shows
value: 27.5 mph
